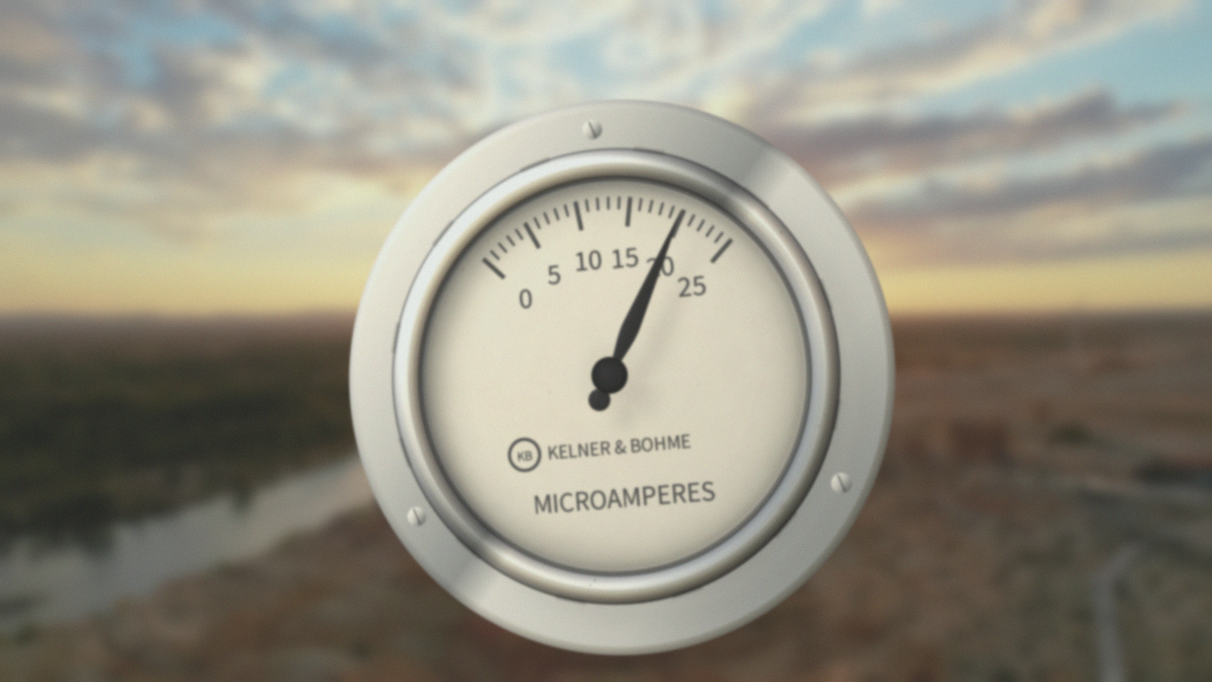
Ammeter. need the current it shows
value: 20 µA
